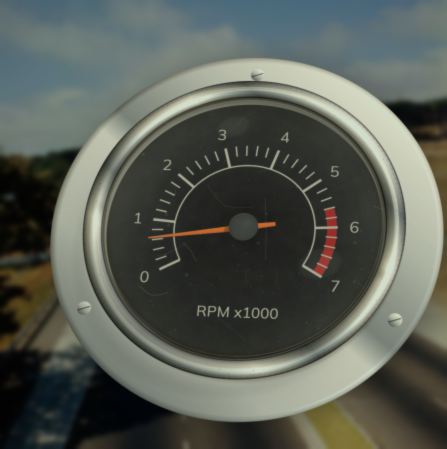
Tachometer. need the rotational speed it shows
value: 600 rpm
